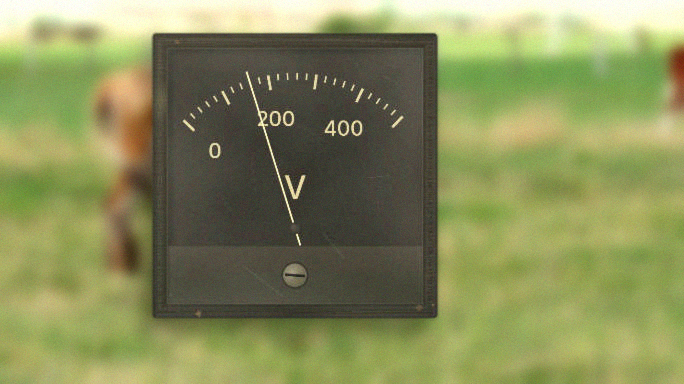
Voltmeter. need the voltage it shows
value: 160 V
